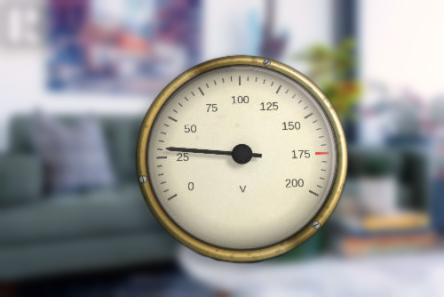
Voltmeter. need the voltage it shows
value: 30 V
